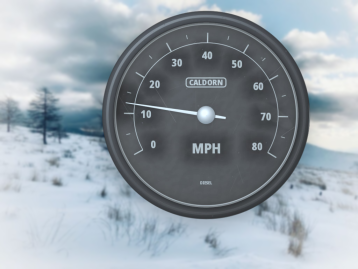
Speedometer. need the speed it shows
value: 12.5 mph
